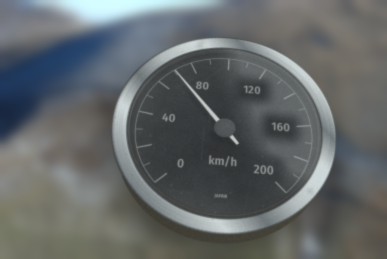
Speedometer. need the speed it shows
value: 70 km/h
